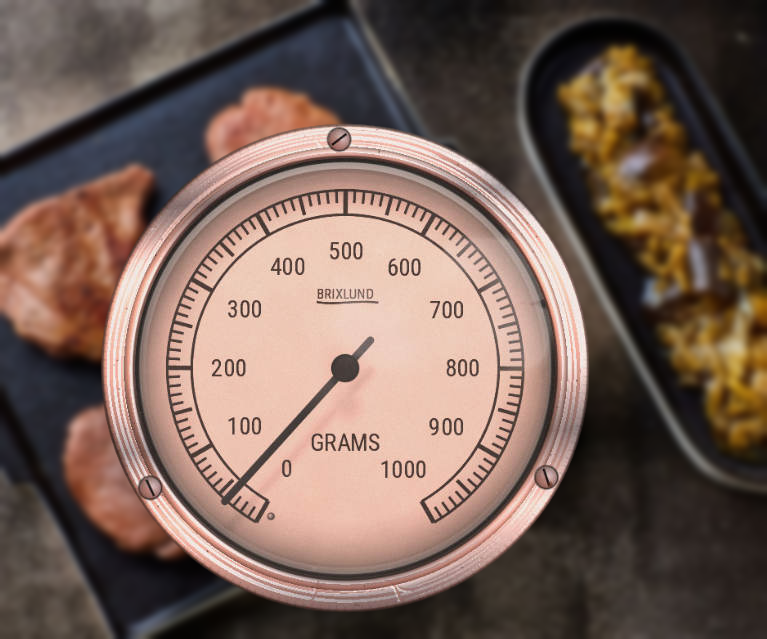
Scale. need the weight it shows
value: 40 g
